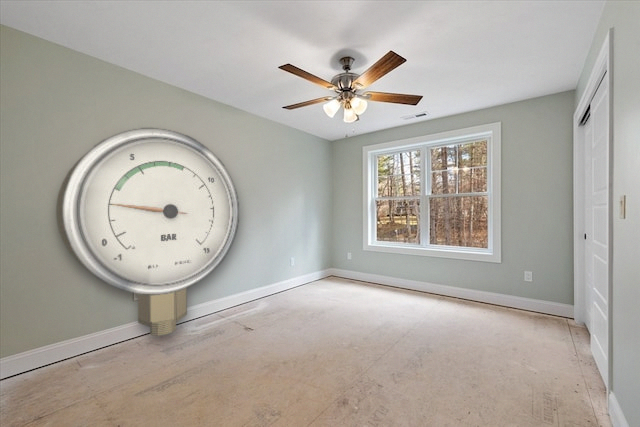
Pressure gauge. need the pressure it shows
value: 2 bar
